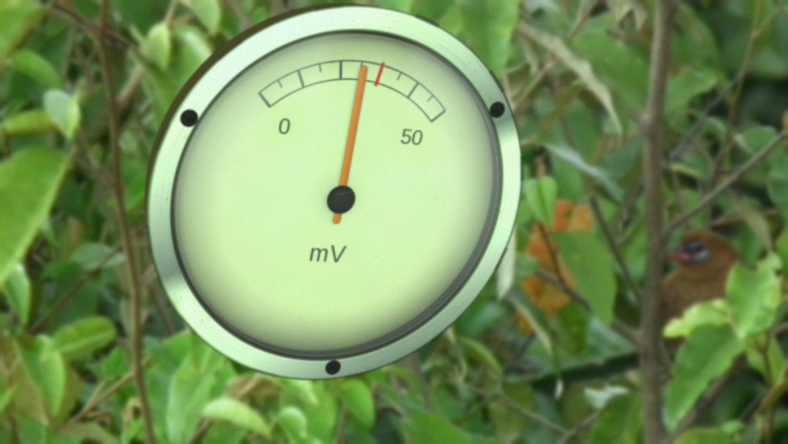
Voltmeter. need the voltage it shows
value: 25 mV
